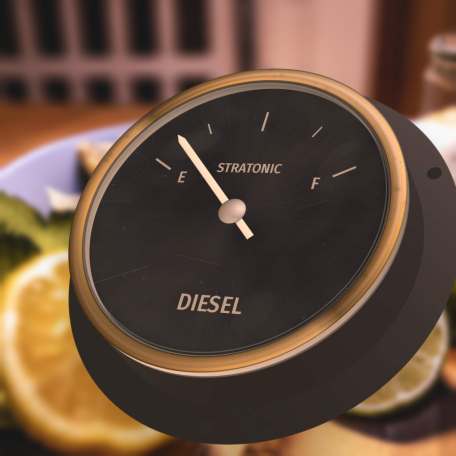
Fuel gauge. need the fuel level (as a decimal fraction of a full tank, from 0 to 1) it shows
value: 0.125
